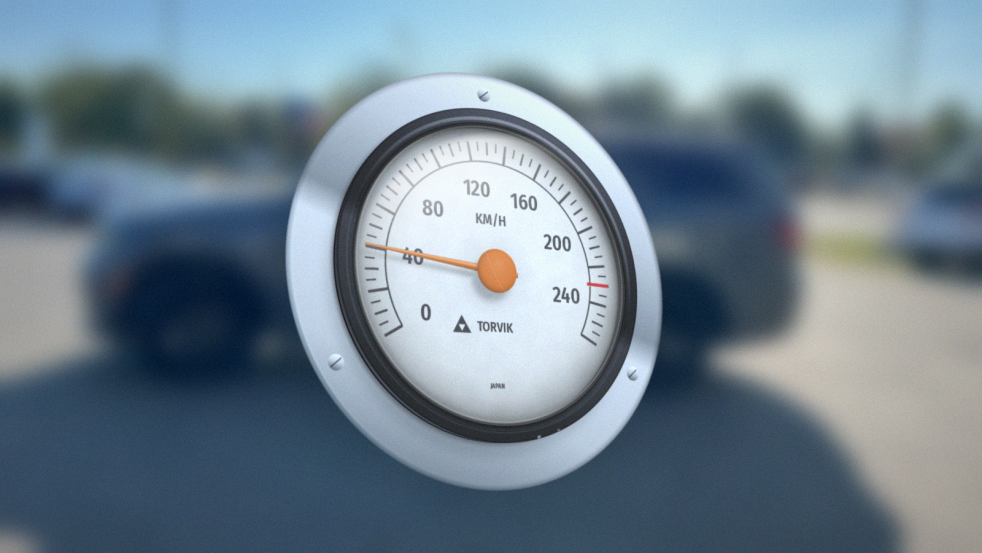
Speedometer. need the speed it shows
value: 40 km/h
